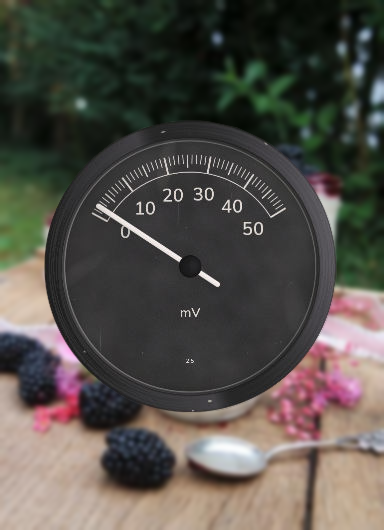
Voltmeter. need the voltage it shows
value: 2 mV
